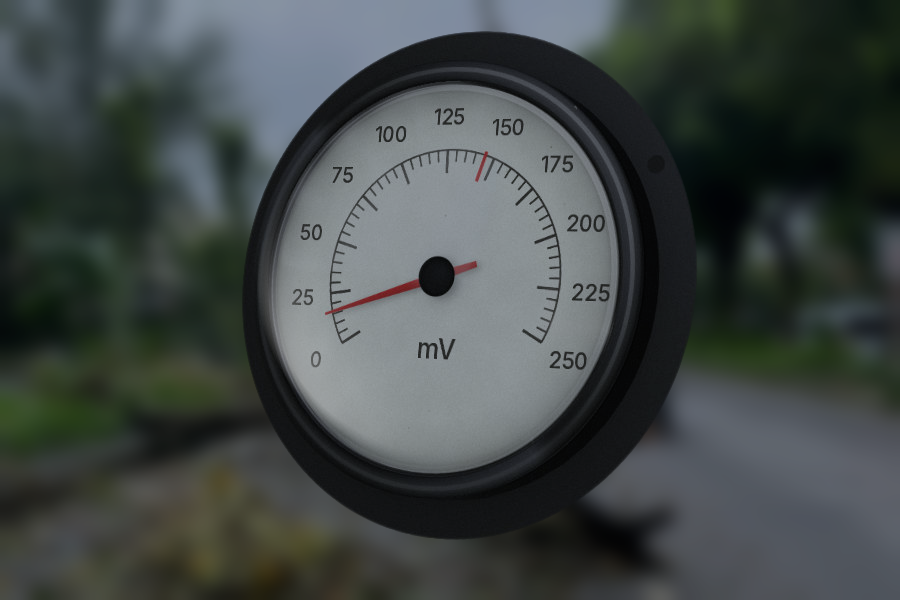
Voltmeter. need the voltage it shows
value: 15 mV
